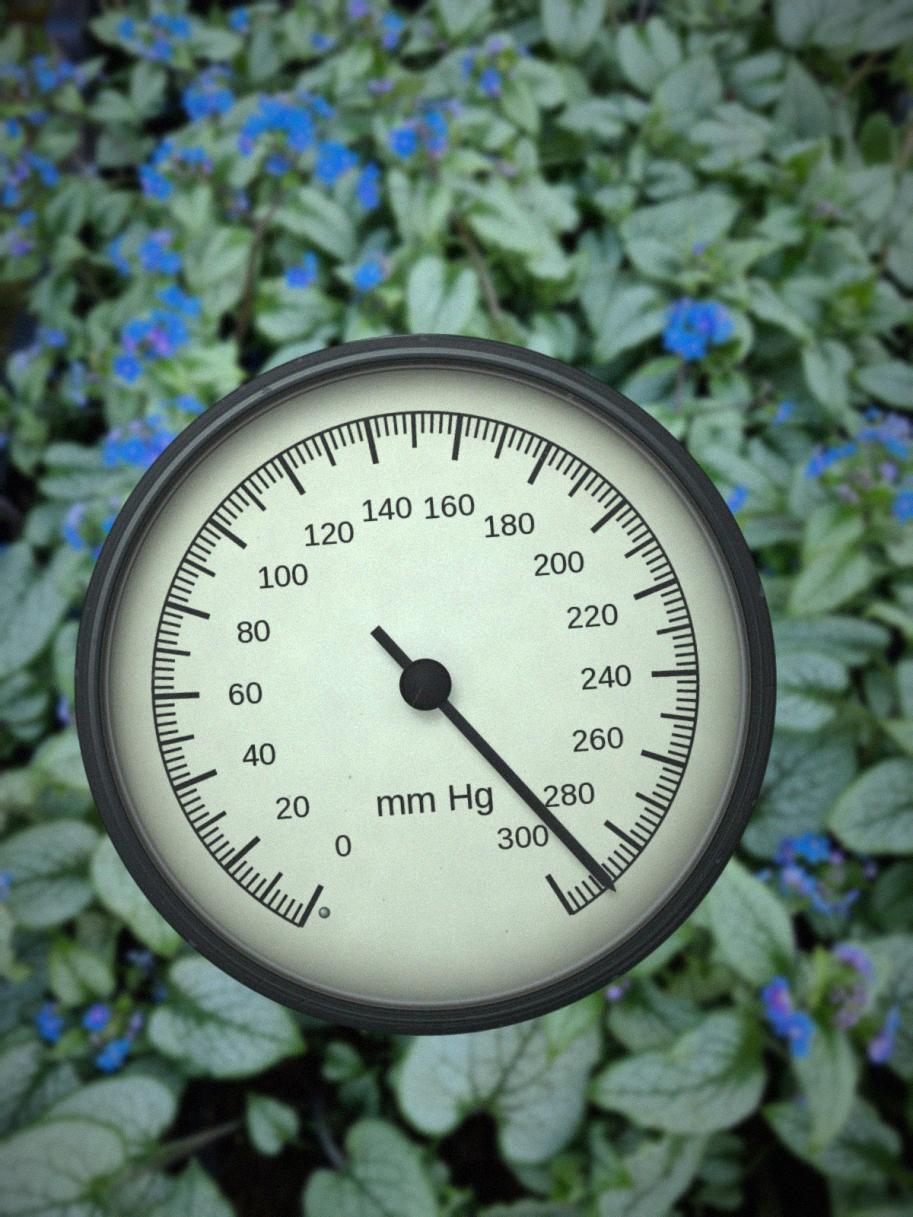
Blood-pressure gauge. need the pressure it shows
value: 290 mmHg
